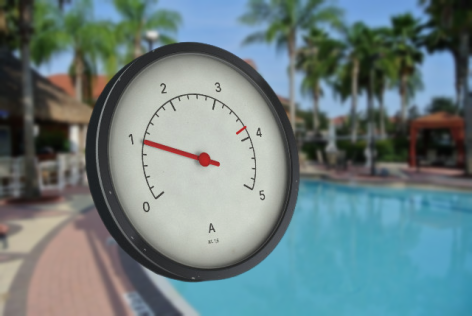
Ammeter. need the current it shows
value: 1 A
